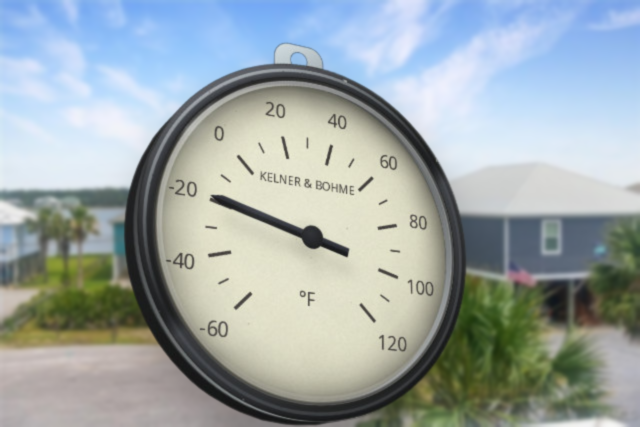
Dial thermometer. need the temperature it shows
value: -20 °F
